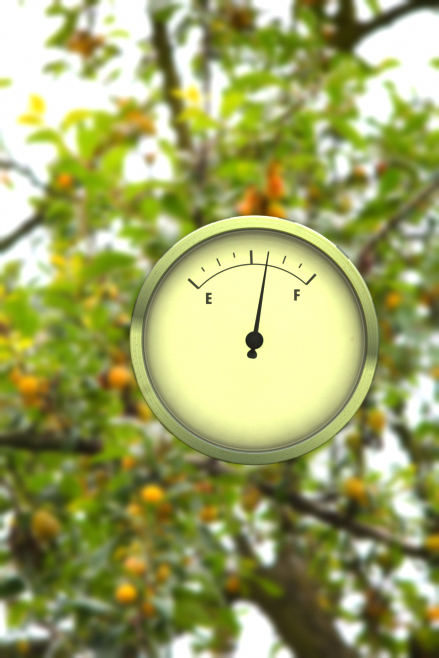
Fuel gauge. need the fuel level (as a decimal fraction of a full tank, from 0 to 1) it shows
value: 0.625
